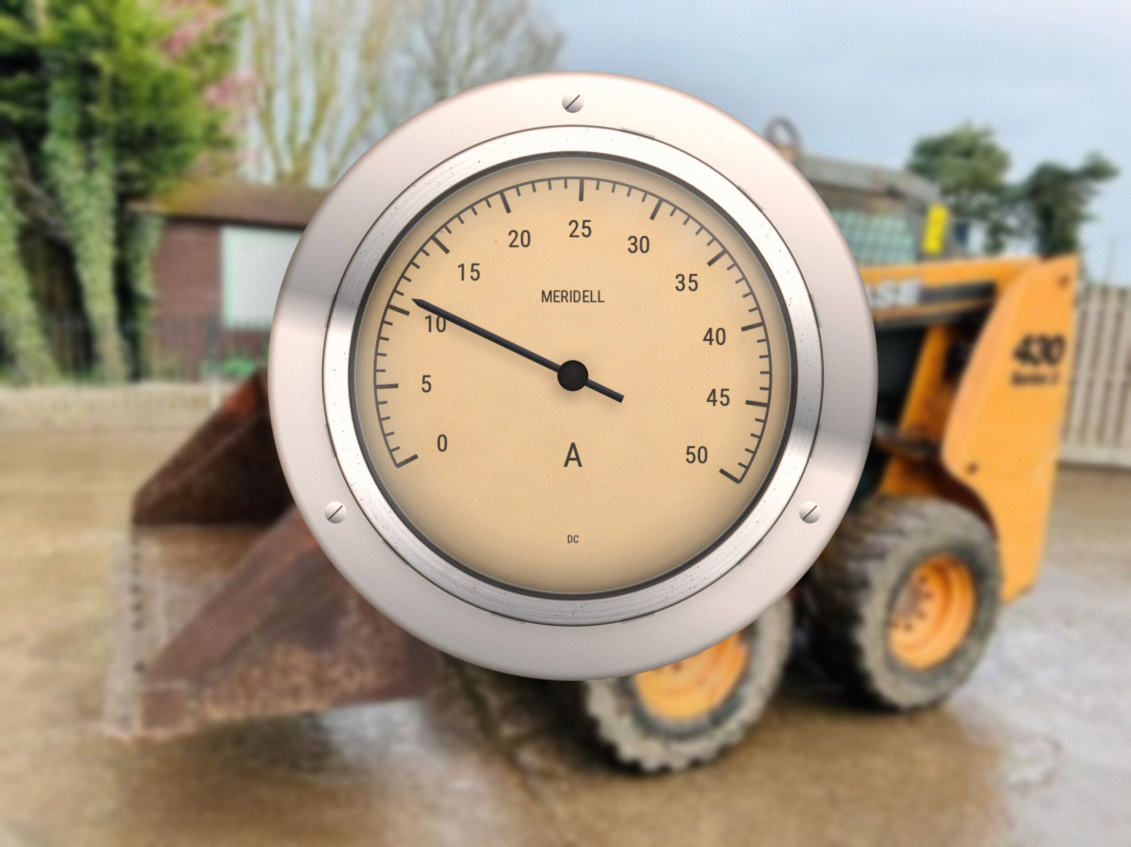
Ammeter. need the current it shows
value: 11 A
